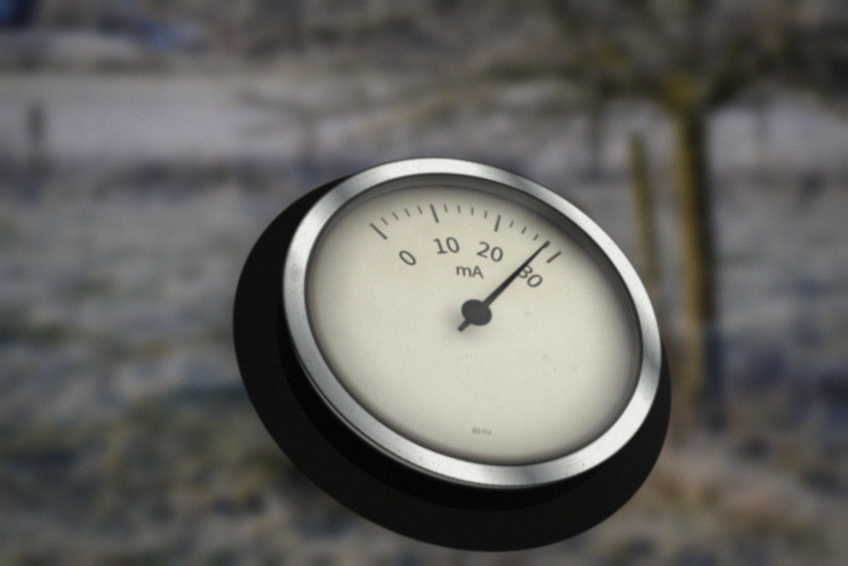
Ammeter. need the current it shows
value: 28 mA
